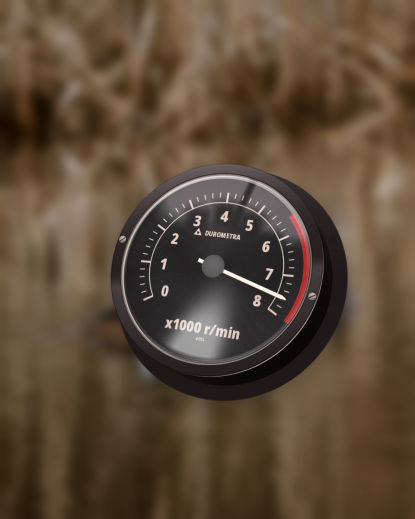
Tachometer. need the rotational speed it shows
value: 7600 rpm
